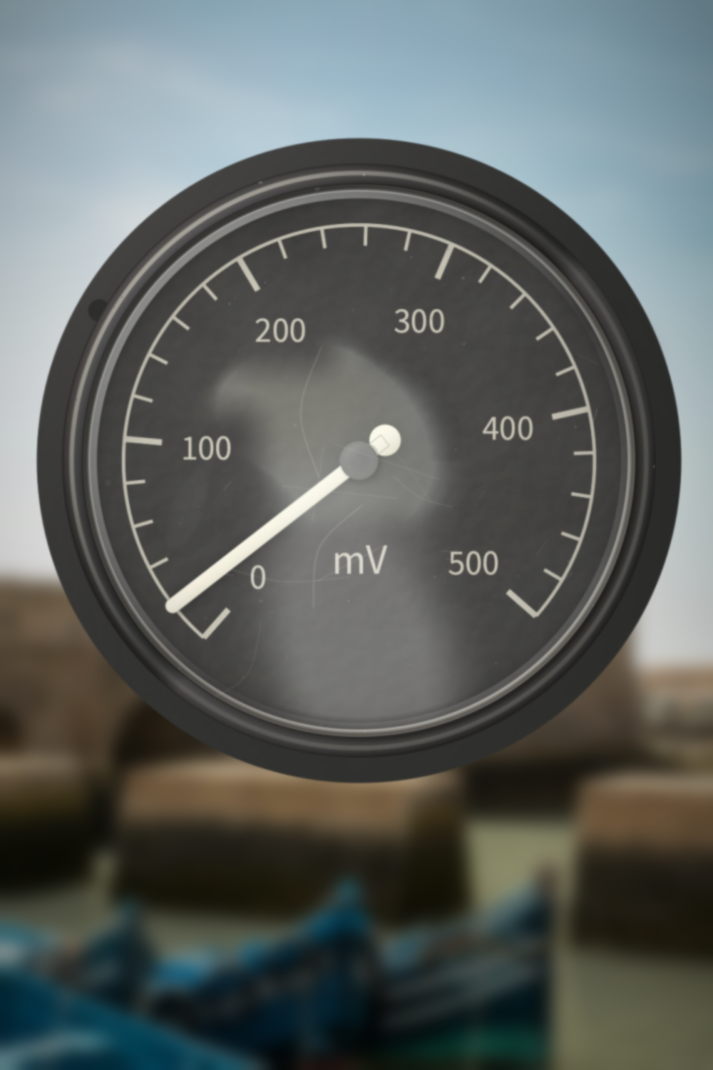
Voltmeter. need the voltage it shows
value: 20 mV
